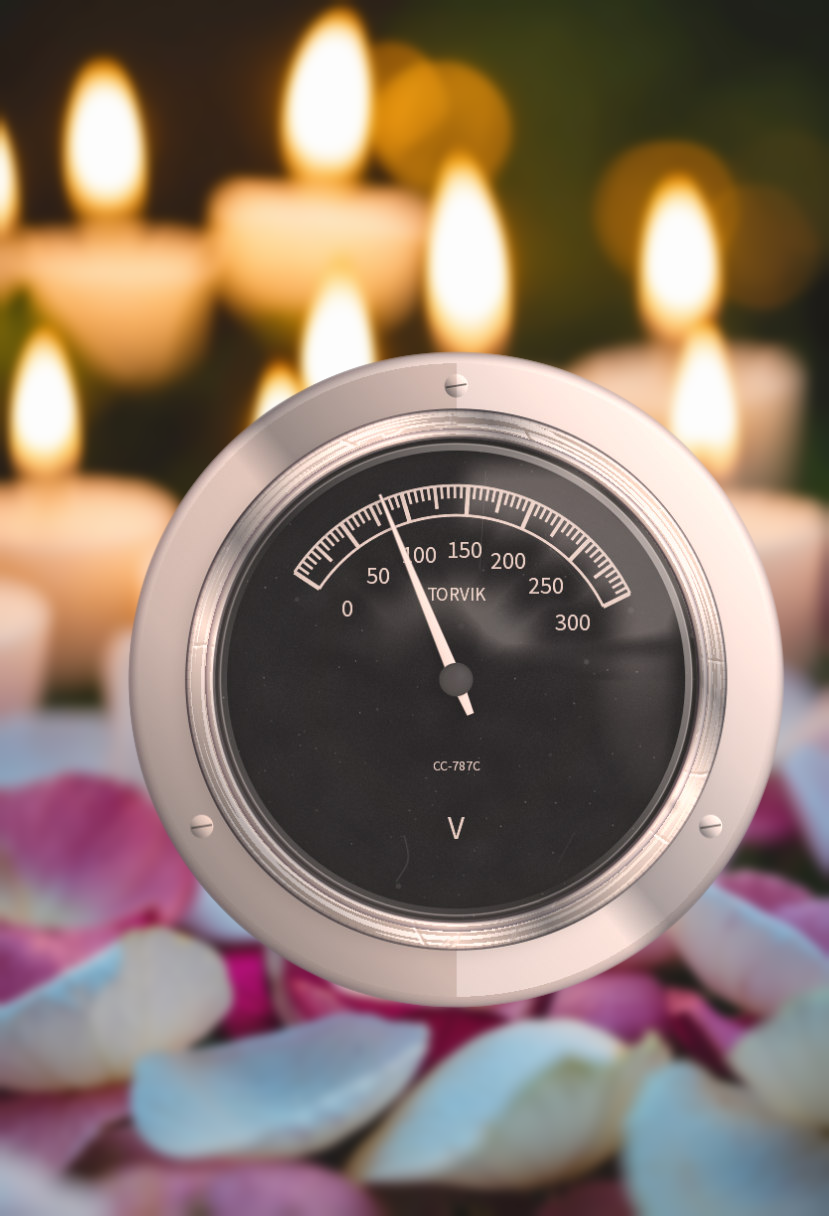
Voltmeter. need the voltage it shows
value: 85 V
